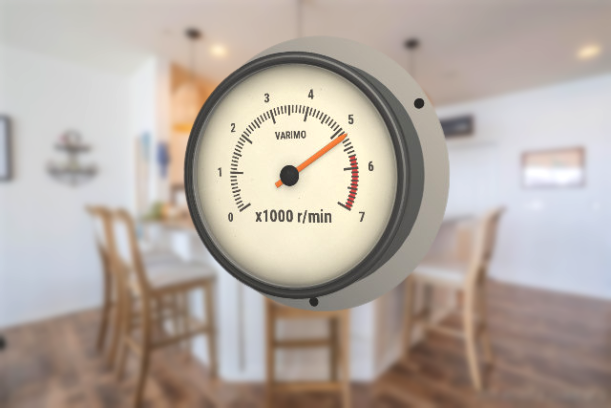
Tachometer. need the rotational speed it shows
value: 5200 rpm
